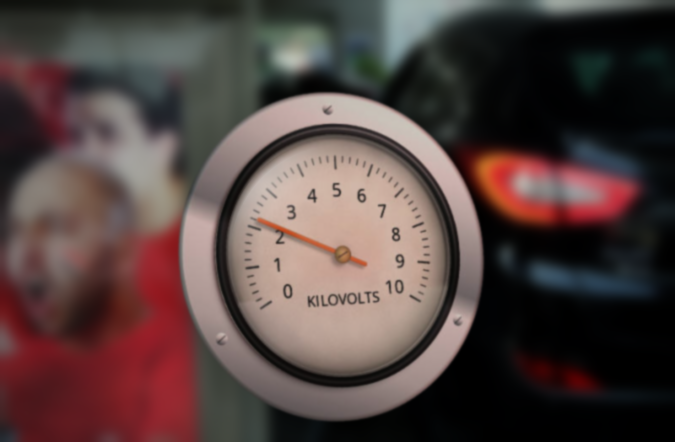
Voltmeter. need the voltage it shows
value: 2.2 kV
